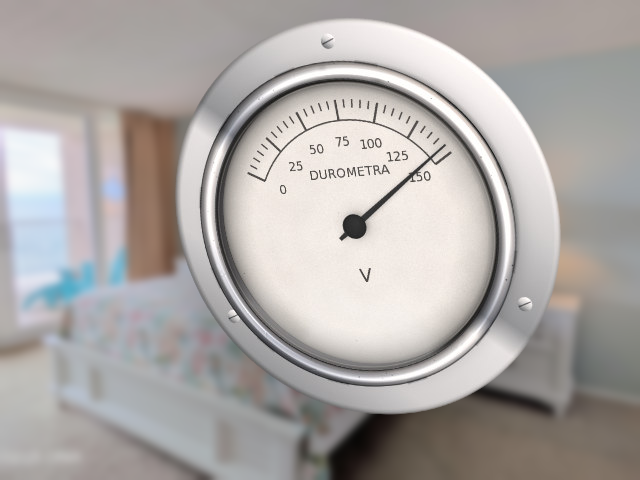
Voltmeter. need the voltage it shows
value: 145 V
